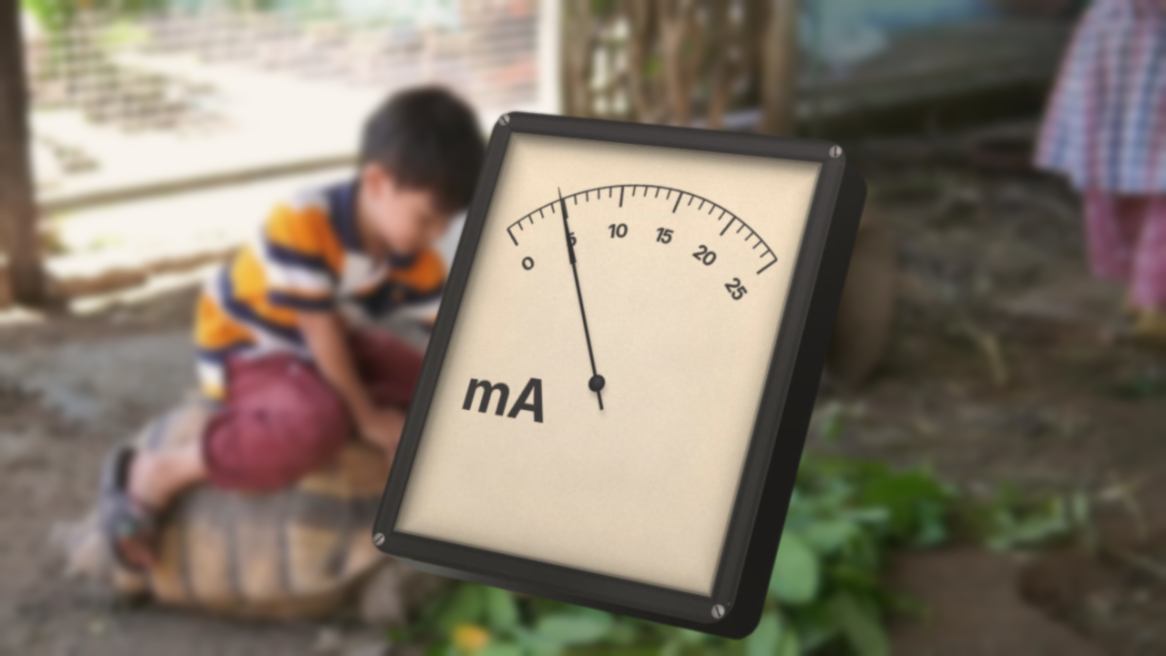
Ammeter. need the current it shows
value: 5 mA
